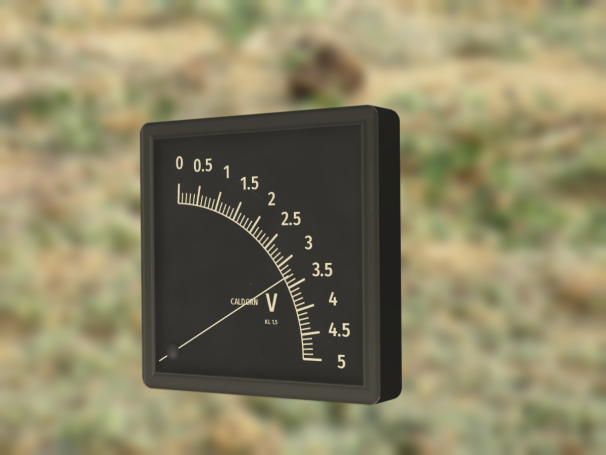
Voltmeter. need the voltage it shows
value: 3.3 V
